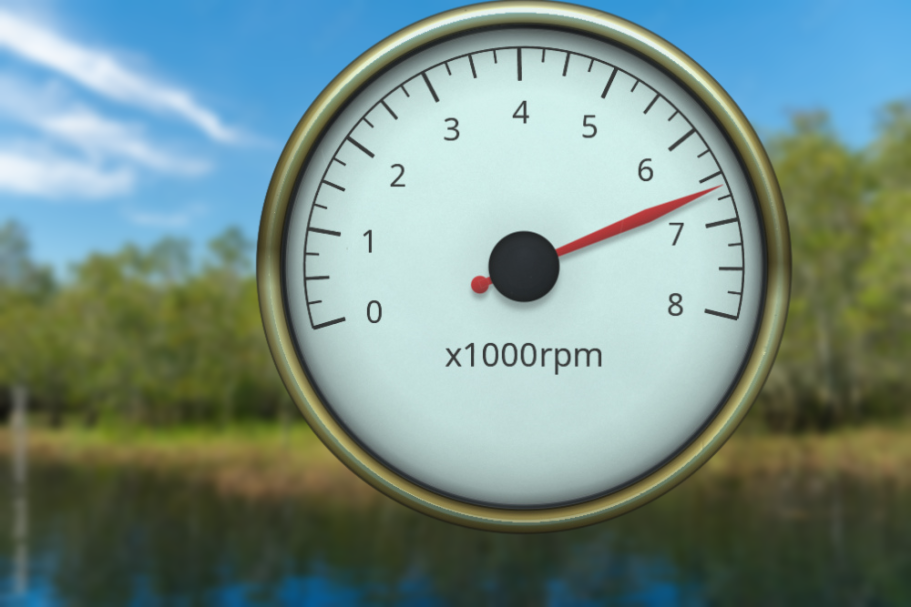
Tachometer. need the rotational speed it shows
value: 6625 rpm
